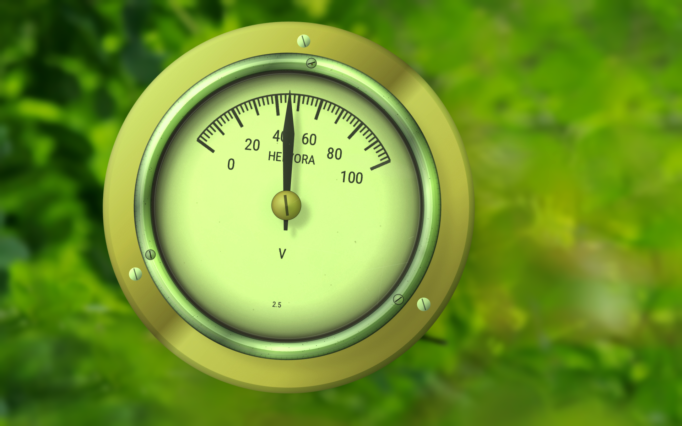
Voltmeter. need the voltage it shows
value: 46 V
